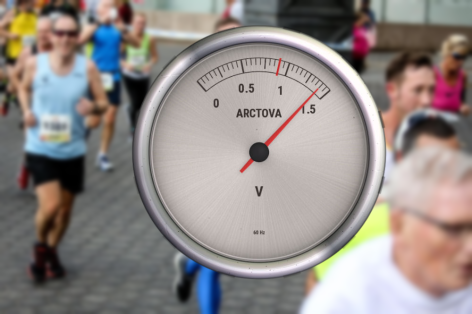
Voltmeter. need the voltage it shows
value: 1.4 V
